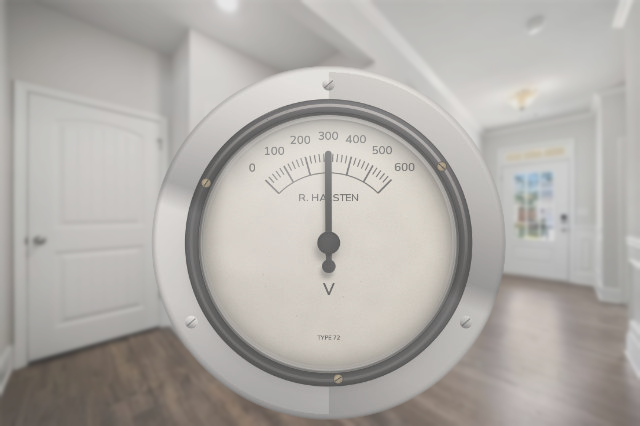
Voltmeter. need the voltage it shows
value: 300 V
